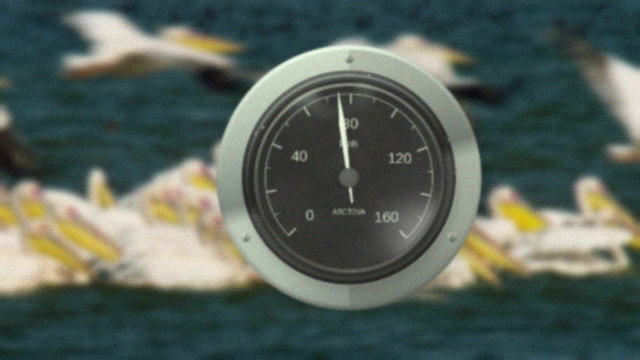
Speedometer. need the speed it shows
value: 75 km/h
